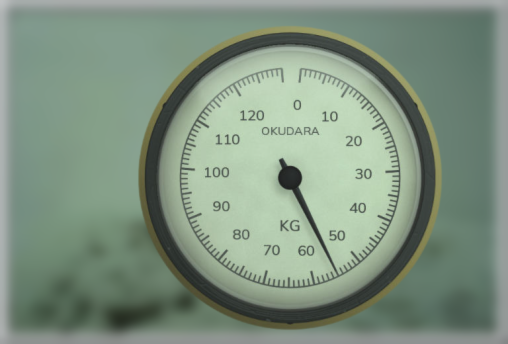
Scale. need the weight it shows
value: 55 kg
